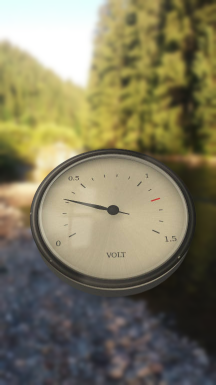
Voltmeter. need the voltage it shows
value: 0.3 V
